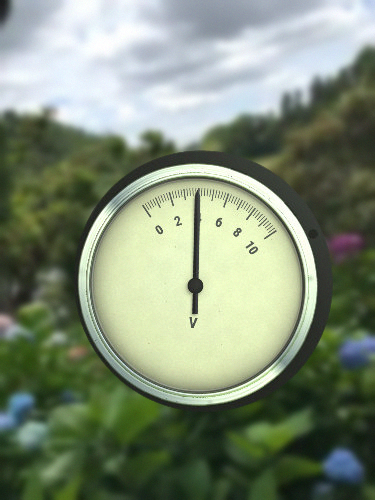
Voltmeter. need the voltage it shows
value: 4 V
